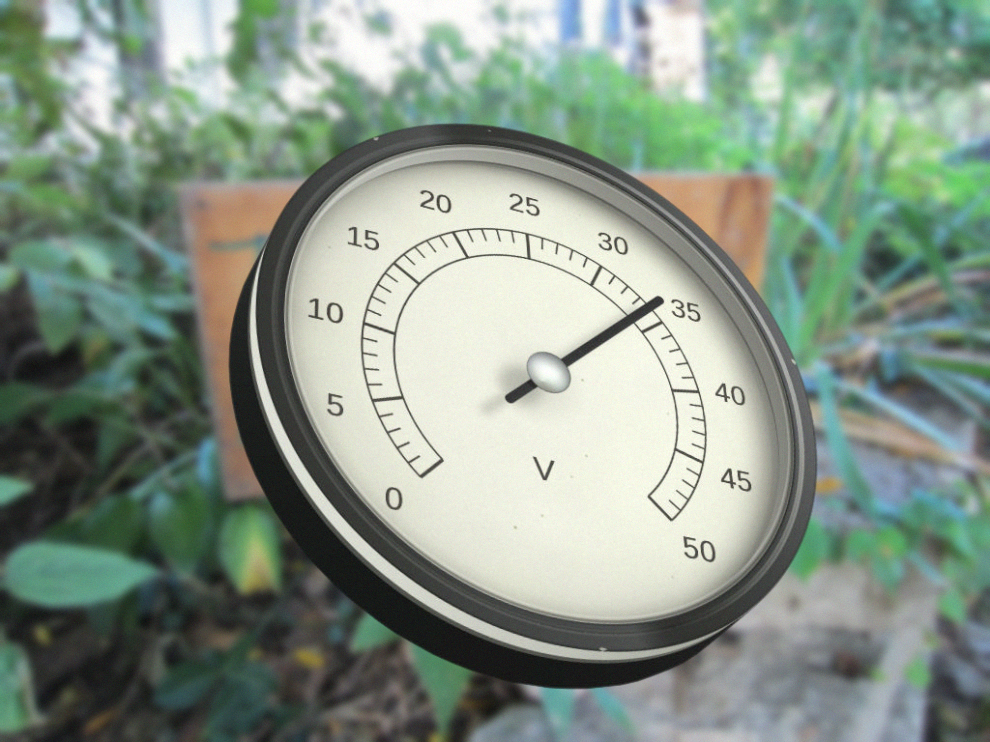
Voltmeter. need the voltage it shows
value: 34 V
